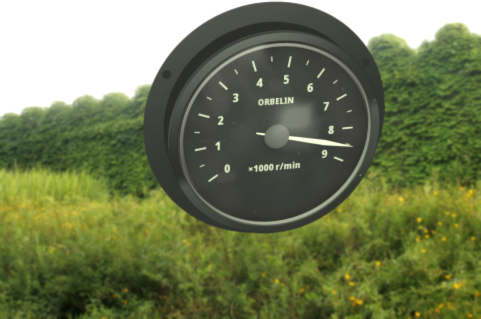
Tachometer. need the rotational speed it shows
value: 8500 rpm
